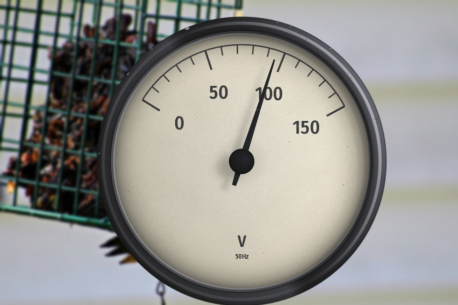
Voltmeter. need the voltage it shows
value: 95 V
